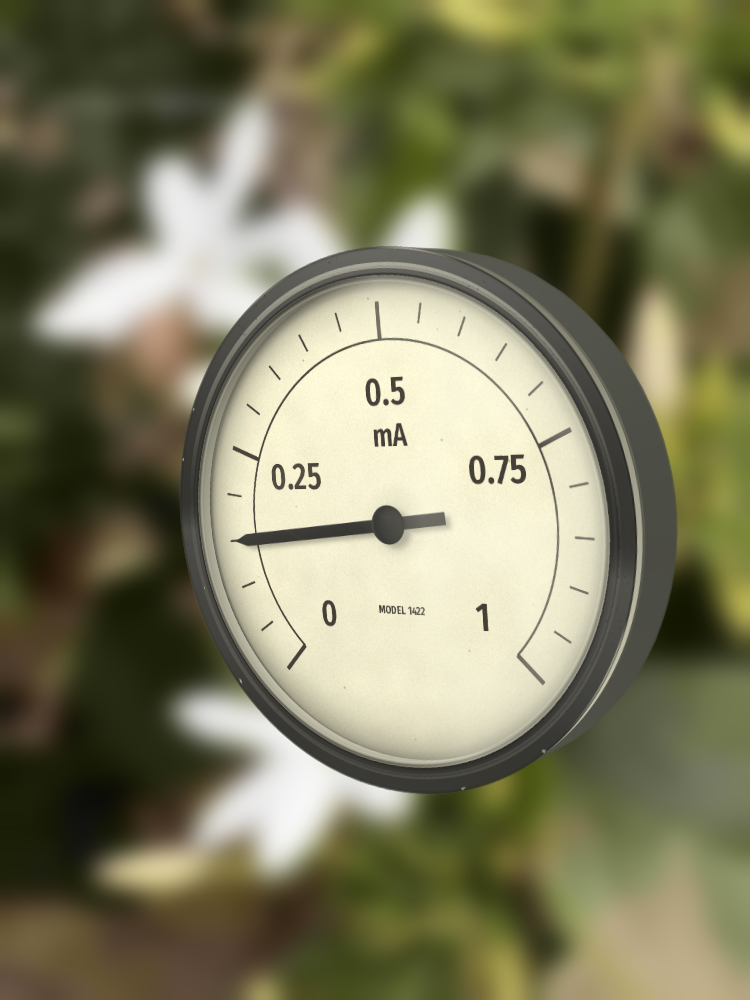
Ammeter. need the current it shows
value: 0.15 mA
